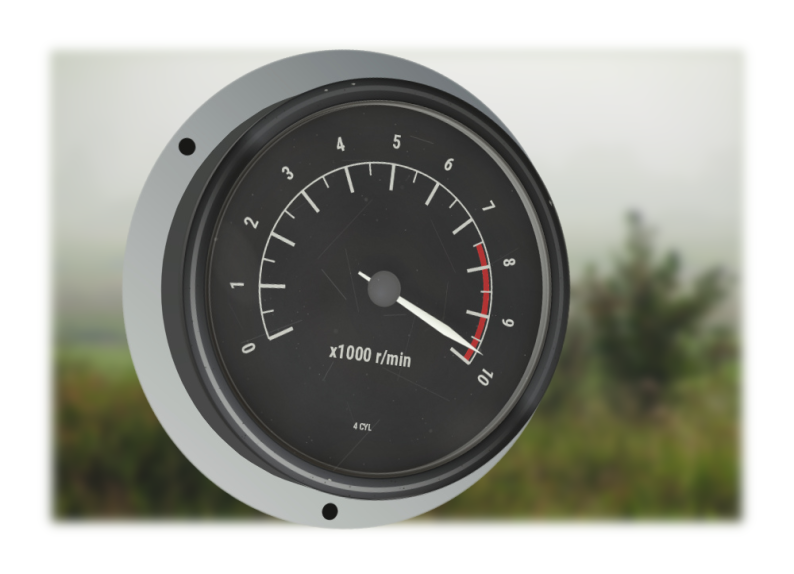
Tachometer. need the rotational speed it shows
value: 9750 rpm
